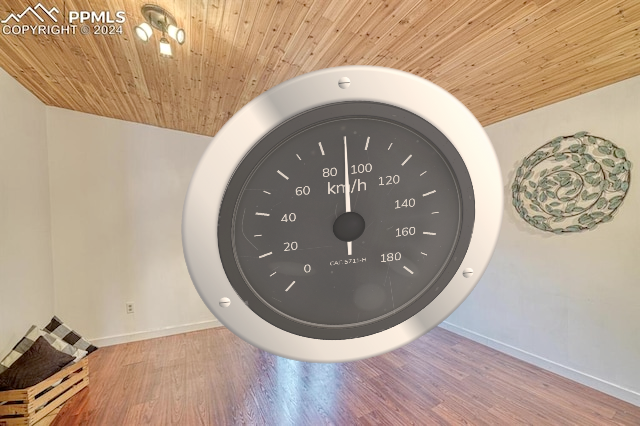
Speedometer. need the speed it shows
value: 90 km/h
